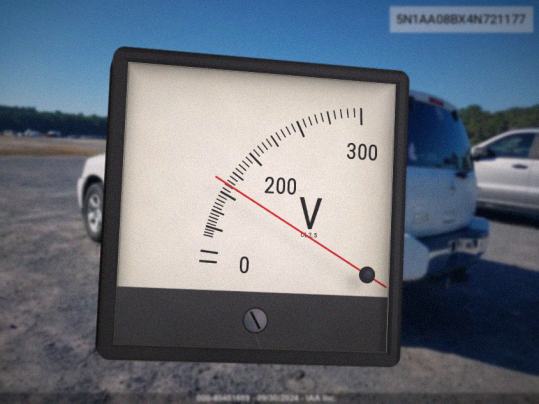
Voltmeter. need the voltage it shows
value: 160 V
